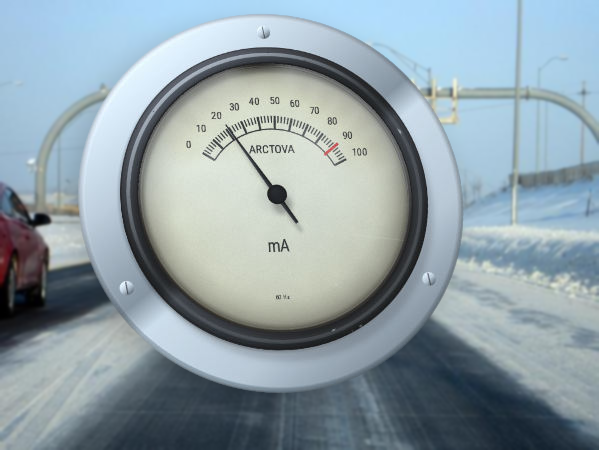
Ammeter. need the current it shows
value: 20 mA
